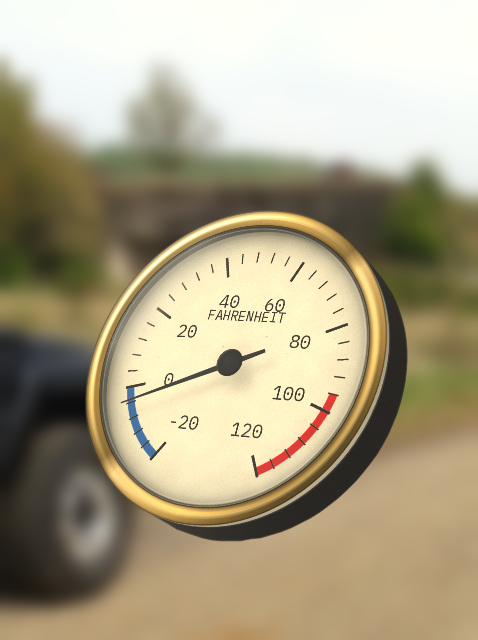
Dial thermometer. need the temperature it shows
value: -4 °F
